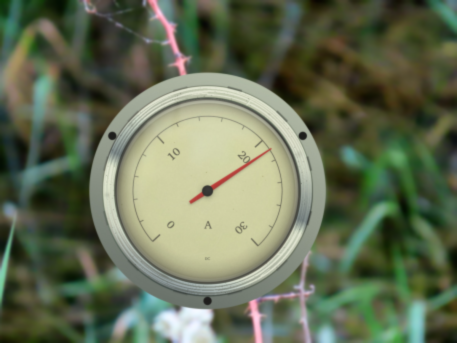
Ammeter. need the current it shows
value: 21 A
